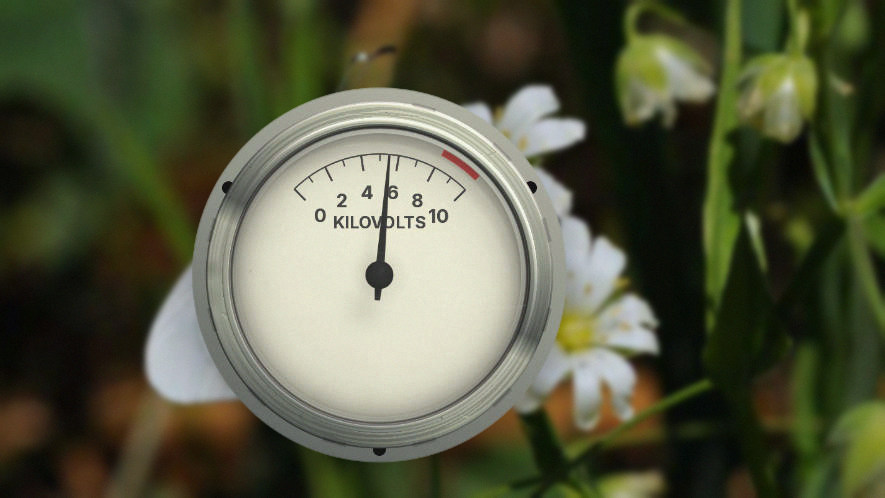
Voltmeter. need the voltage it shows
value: 5.5 kV
